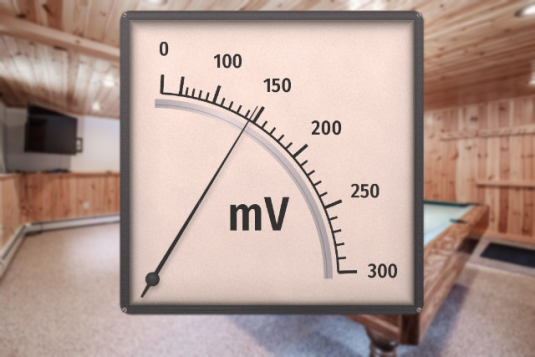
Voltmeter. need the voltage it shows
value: 145 mV
